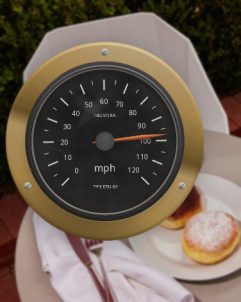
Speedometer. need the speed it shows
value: 97.5 mph
